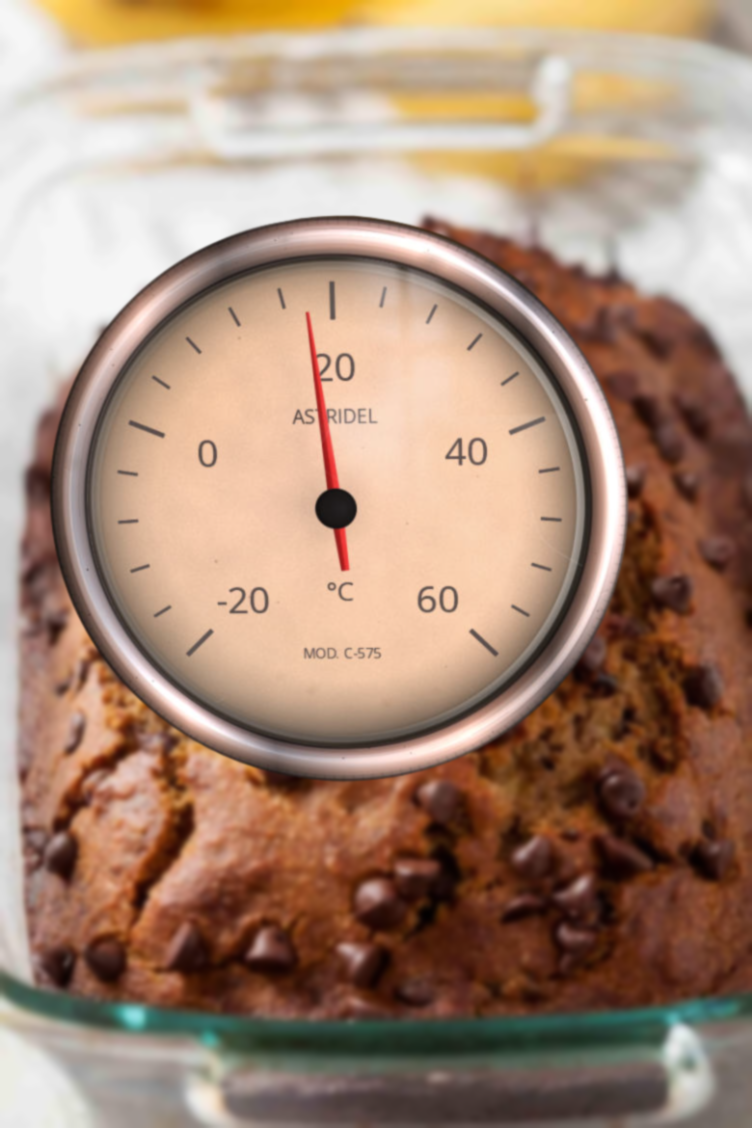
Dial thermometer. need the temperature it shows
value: 18 °C
